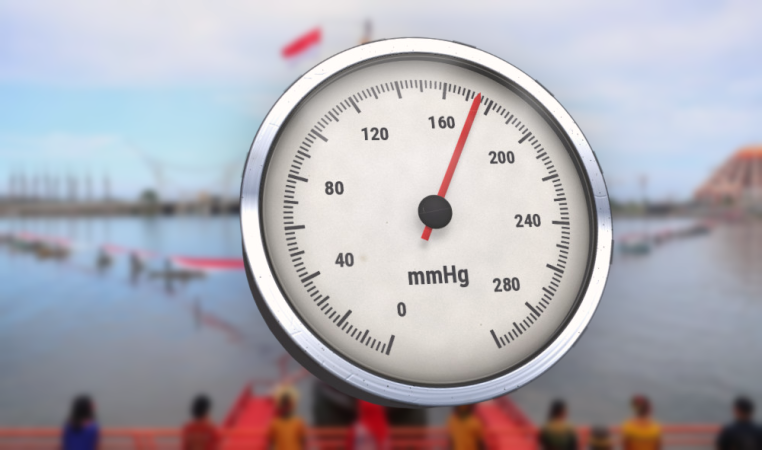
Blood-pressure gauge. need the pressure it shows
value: 174 mmHg
